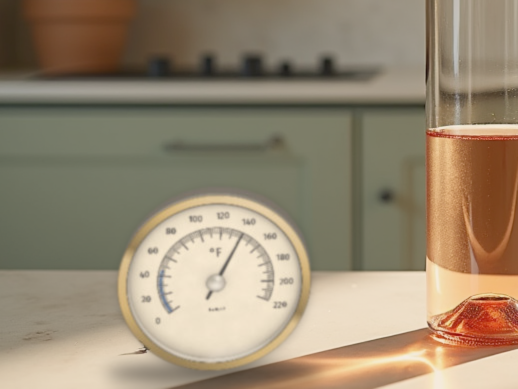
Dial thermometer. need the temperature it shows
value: 140 °F
